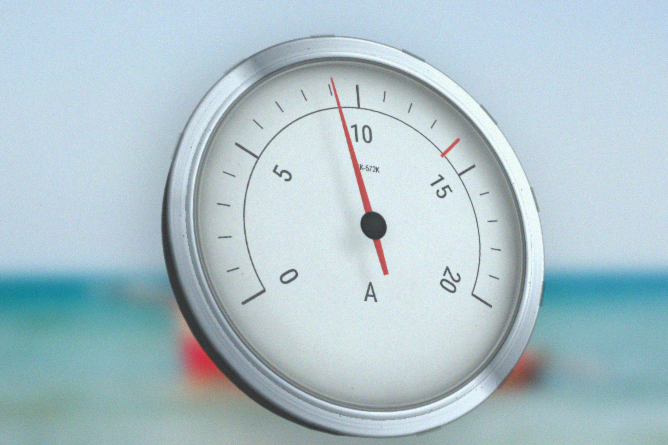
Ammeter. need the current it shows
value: 9 A
